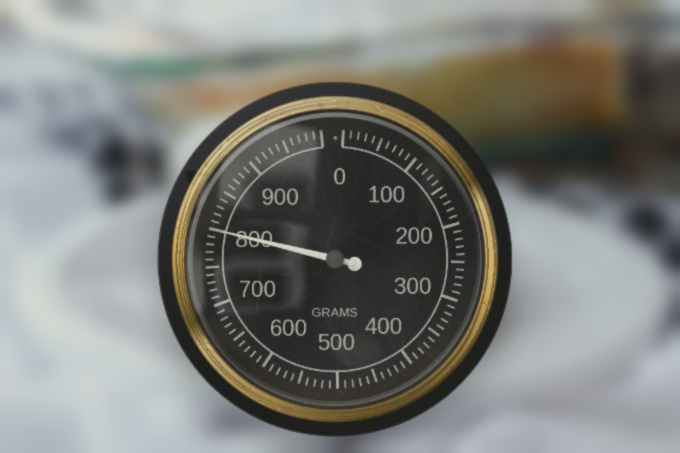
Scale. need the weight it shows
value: 800 g
